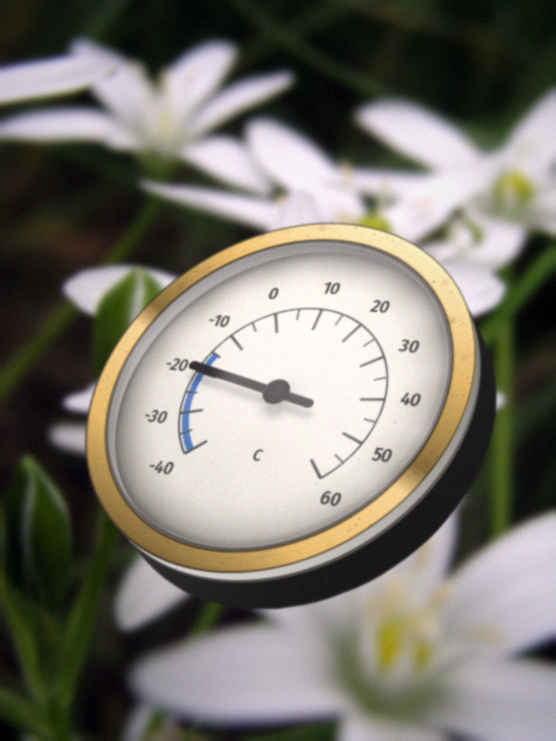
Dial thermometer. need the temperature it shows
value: -20 °C
